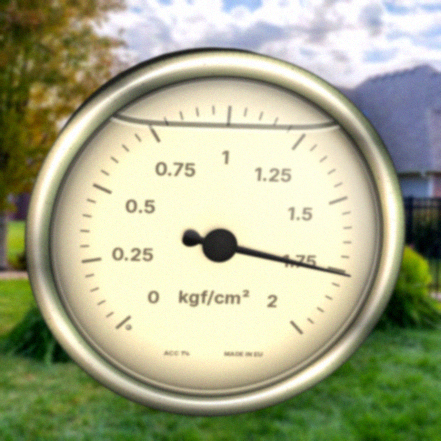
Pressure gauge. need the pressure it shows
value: 1.75 kg/cm²
